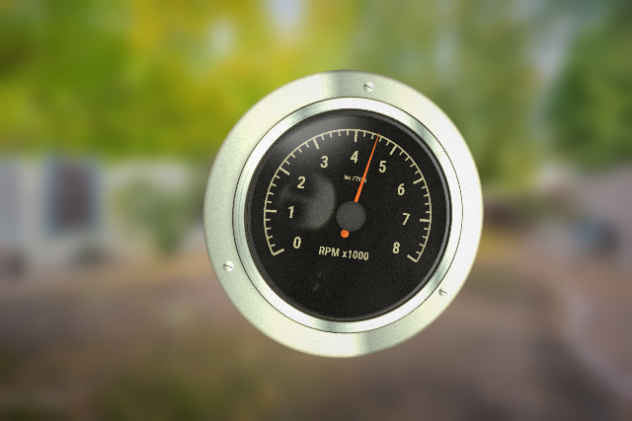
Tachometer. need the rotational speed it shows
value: 4500 rpm
